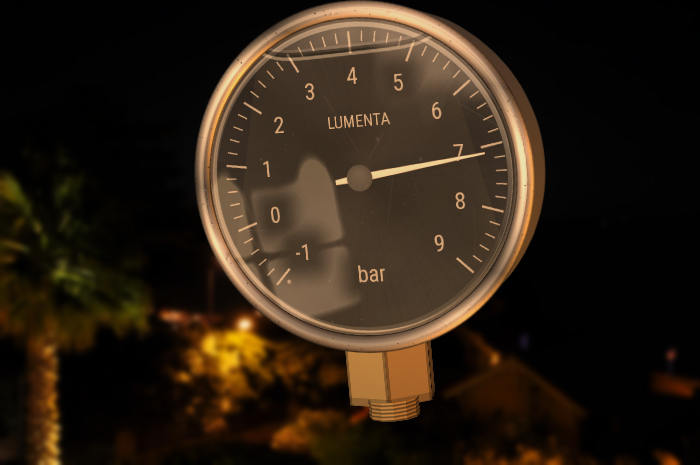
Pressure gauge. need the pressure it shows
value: 7.1 bar
